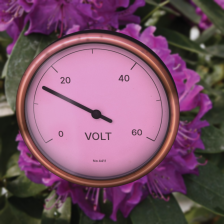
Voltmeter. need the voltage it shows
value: 15 V
